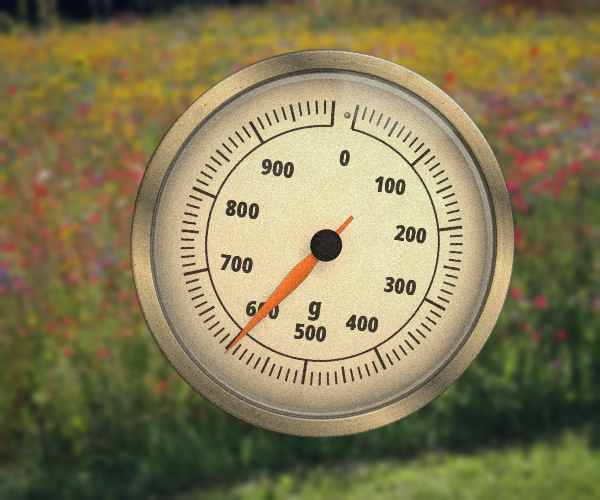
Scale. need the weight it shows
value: 600 g
